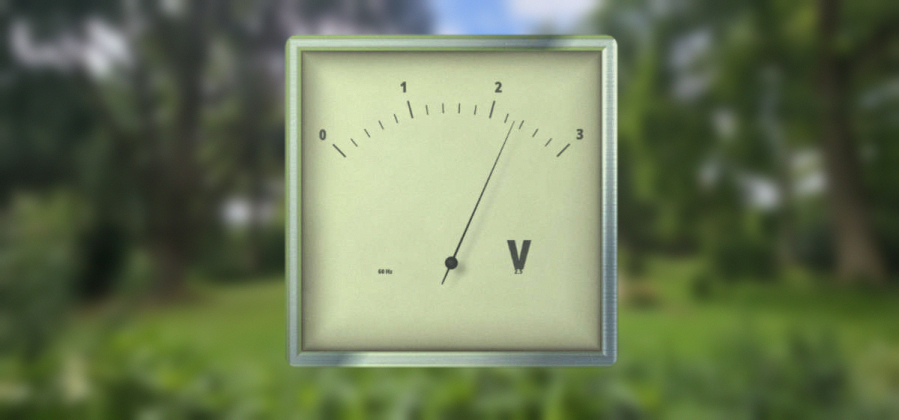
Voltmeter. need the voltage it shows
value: 2.3 V
